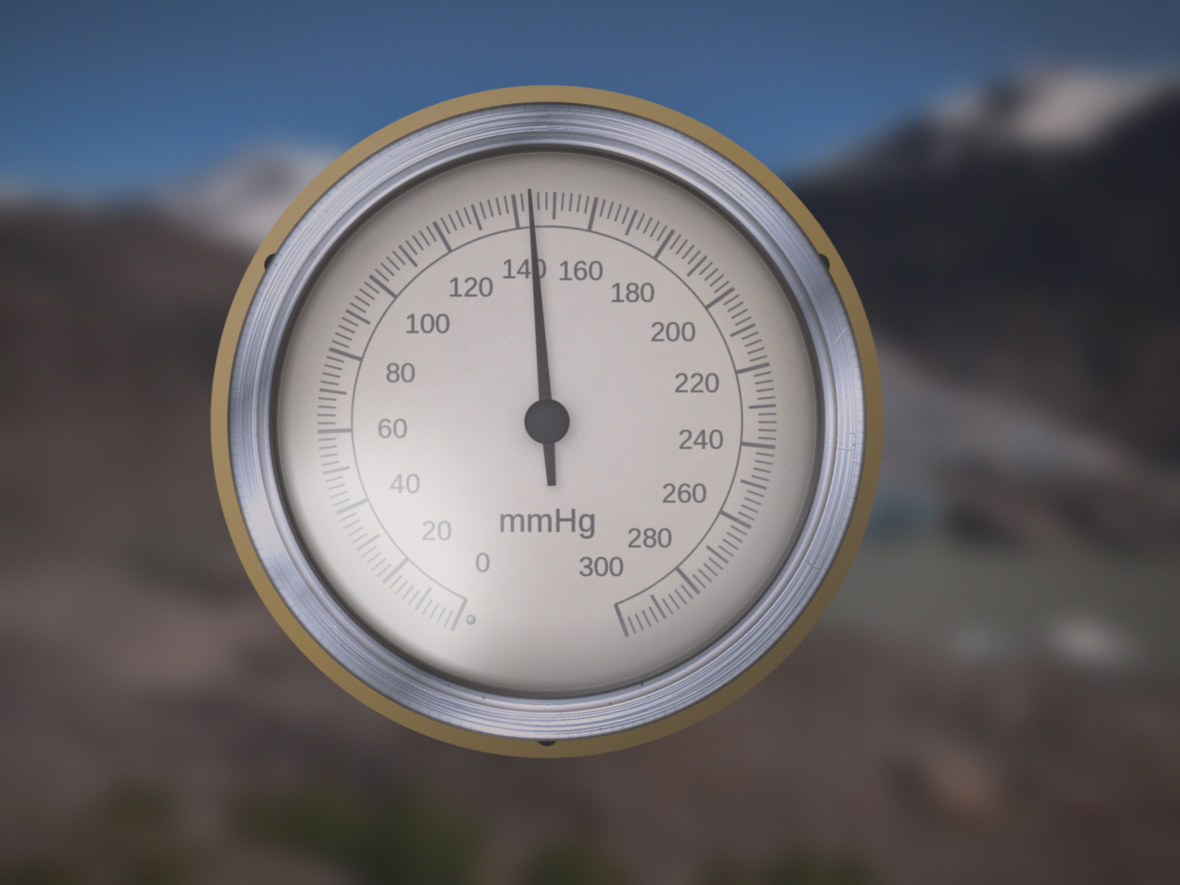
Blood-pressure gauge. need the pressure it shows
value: 144 mmHg
